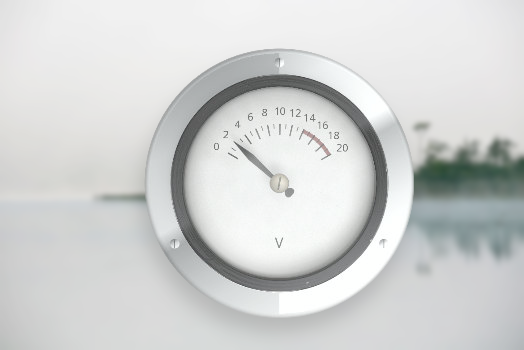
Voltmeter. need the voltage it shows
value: 2 V
